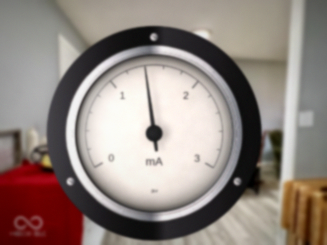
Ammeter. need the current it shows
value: 1.4 mA
